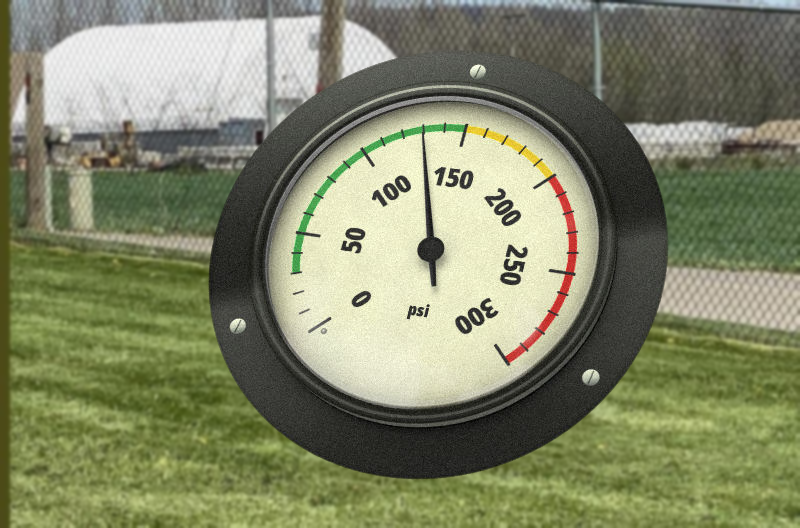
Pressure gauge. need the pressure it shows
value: 130 psi
